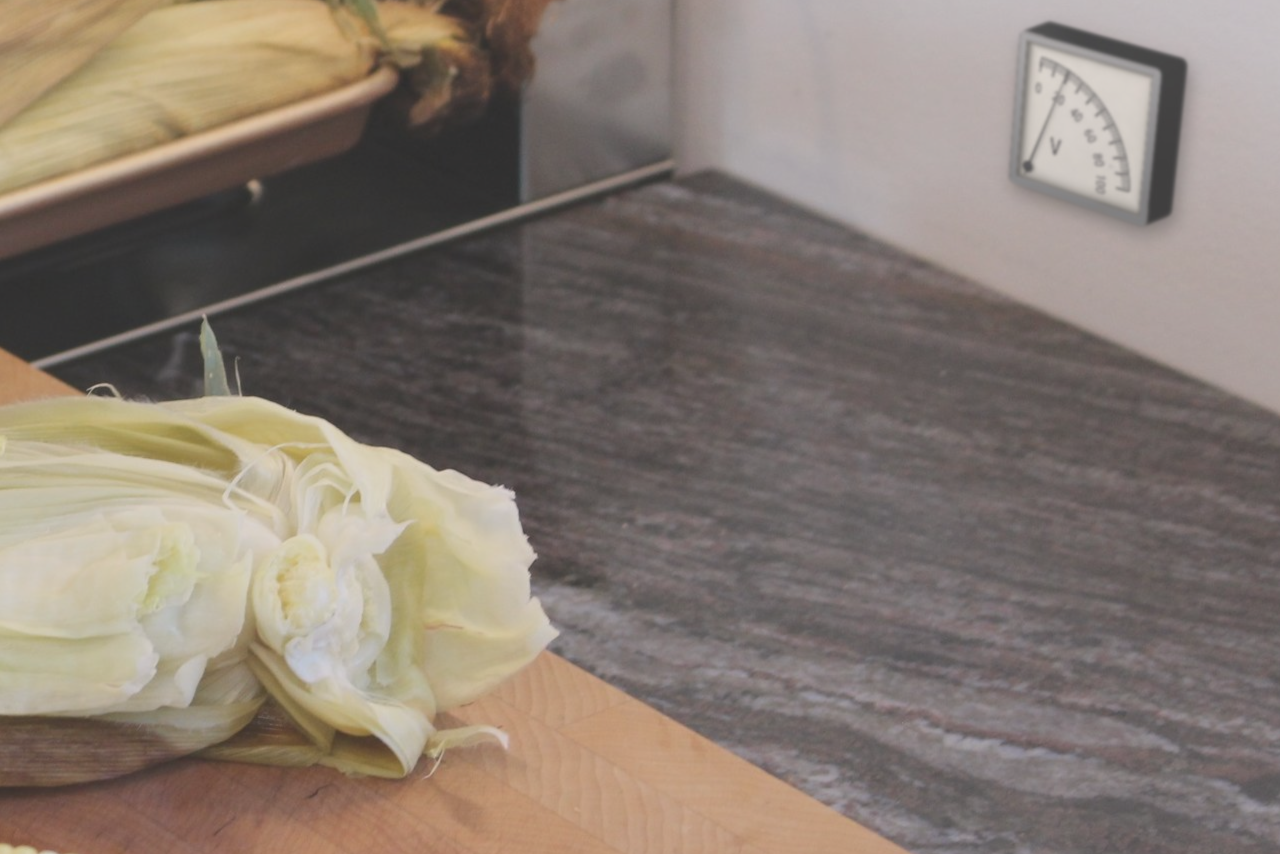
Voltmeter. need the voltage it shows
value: 20 V
